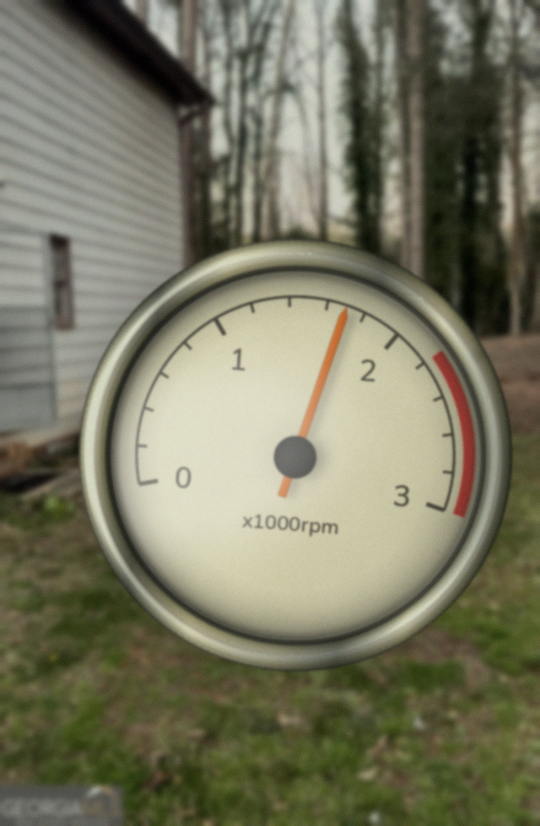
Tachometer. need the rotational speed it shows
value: 1700 rpm
